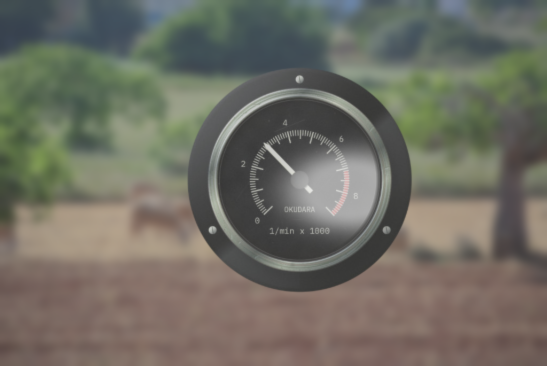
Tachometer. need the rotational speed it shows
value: 3000 rpm
